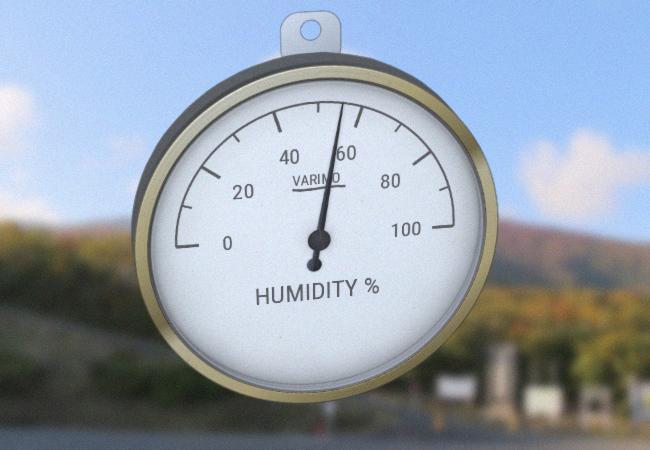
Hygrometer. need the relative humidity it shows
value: 55 %
